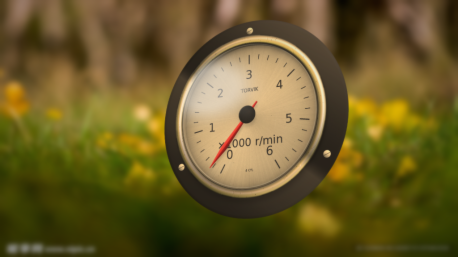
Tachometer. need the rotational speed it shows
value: 200 rpm
